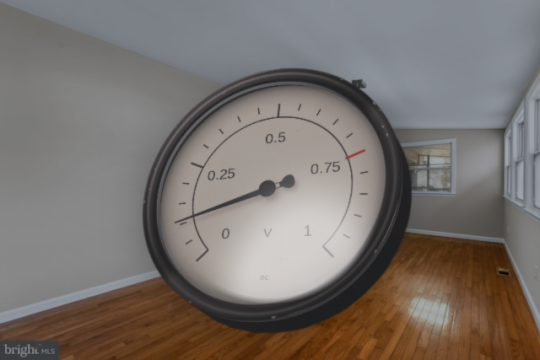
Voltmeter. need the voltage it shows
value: 0.1 V
